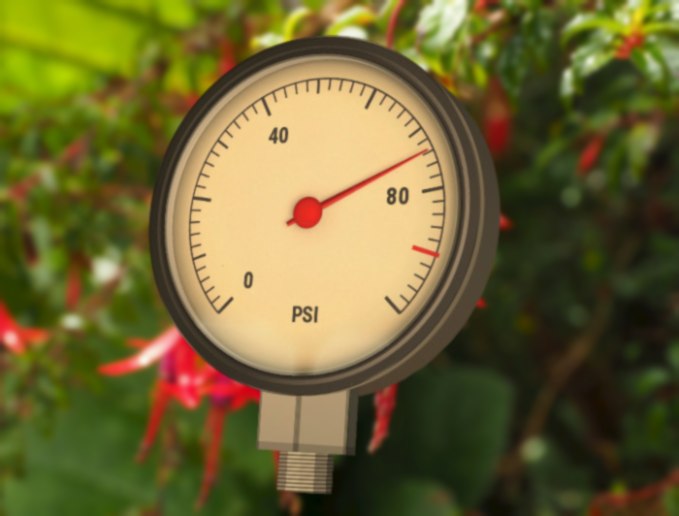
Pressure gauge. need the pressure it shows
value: 74 psi
